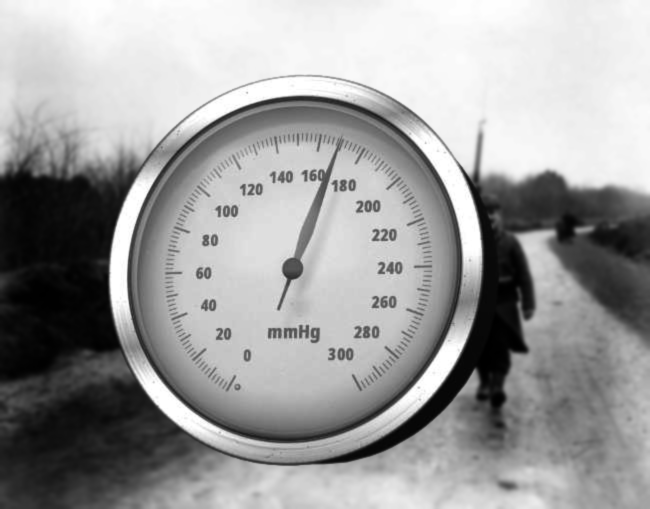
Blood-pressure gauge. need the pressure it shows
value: 170 mmHg
